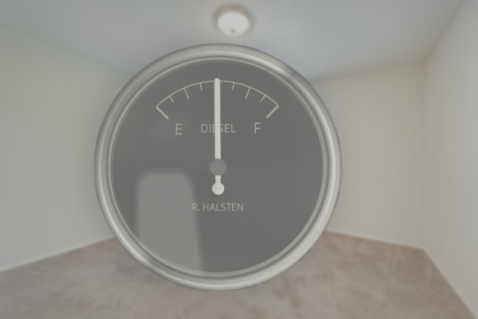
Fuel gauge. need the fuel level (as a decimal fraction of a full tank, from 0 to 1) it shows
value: 0.5
